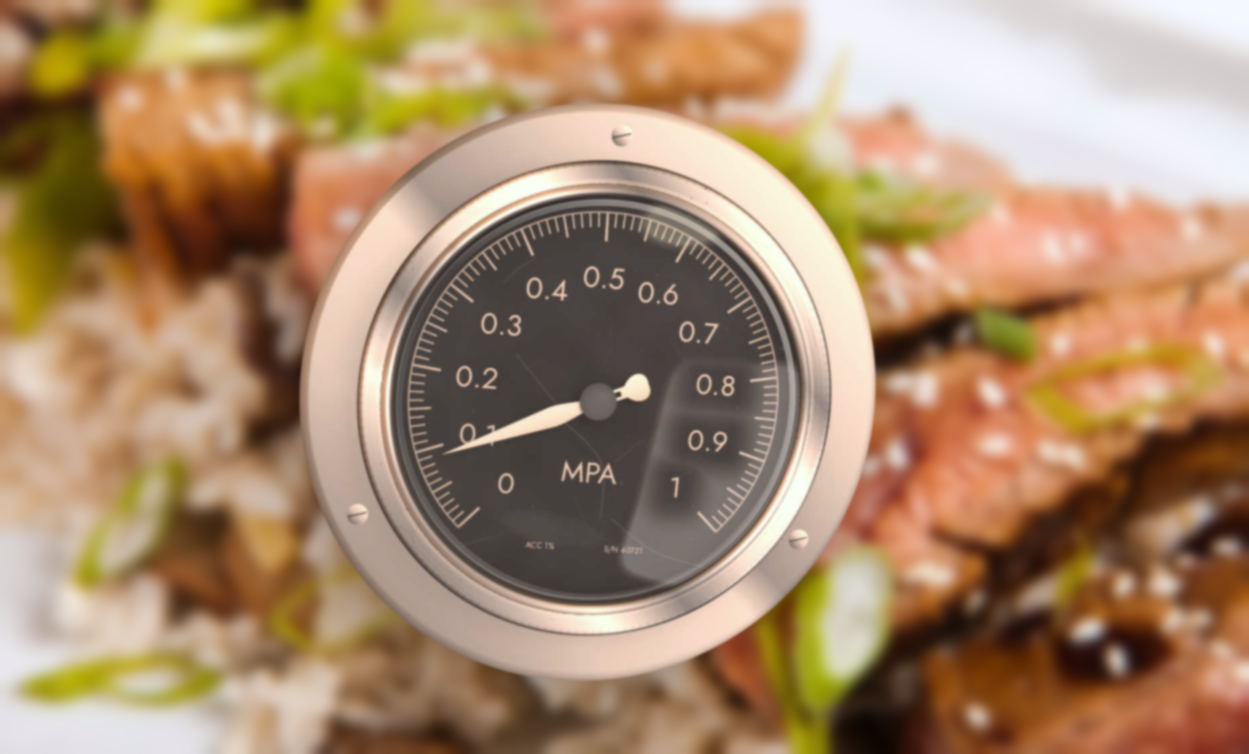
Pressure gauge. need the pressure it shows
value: 0.09 MPa
